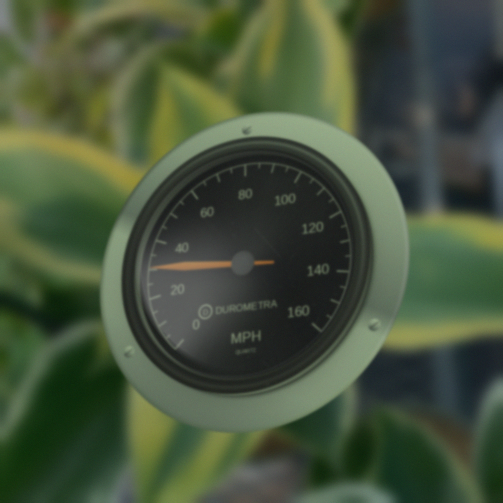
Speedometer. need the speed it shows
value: 30 mph
